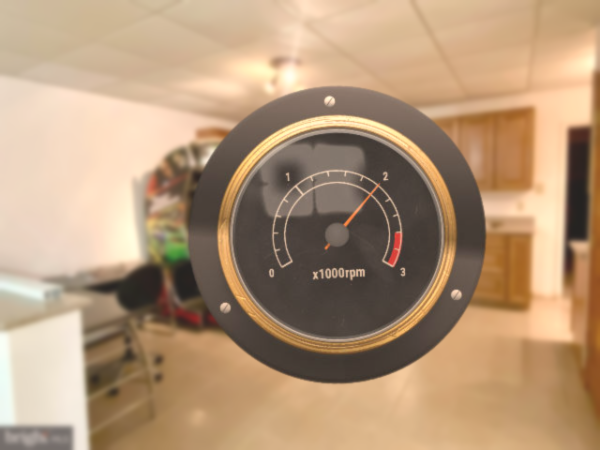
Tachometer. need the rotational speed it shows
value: 2000 rpm
